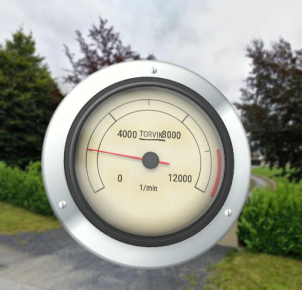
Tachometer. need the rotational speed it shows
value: 2000 rpm
